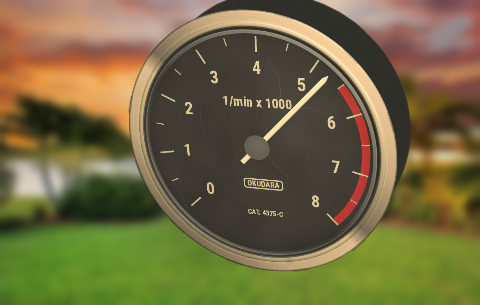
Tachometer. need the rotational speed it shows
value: 5250 rpm
